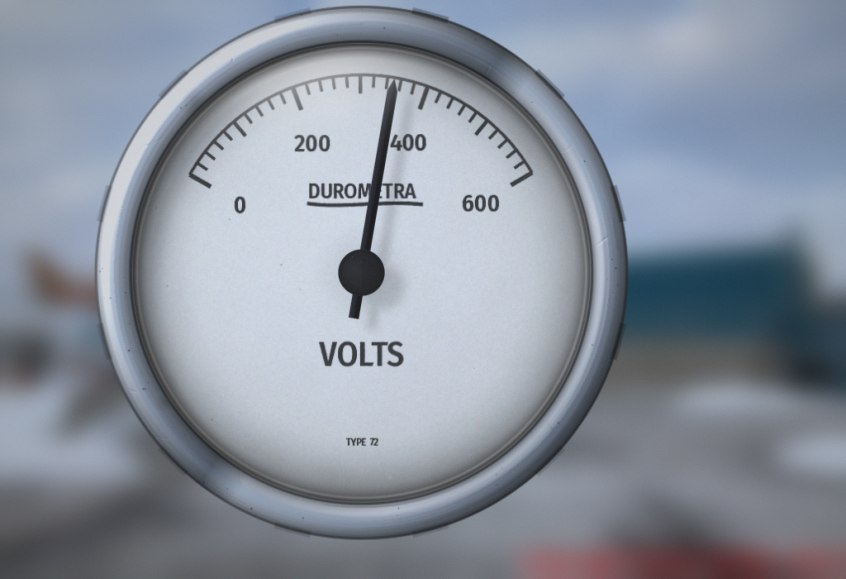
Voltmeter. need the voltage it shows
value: 350 V
